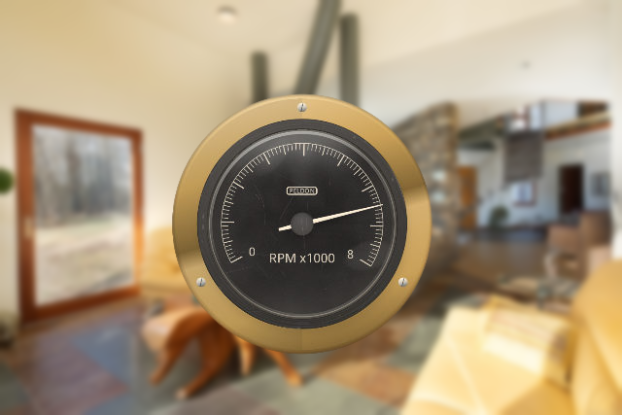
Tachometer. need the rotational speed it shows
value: 6500 rpm
